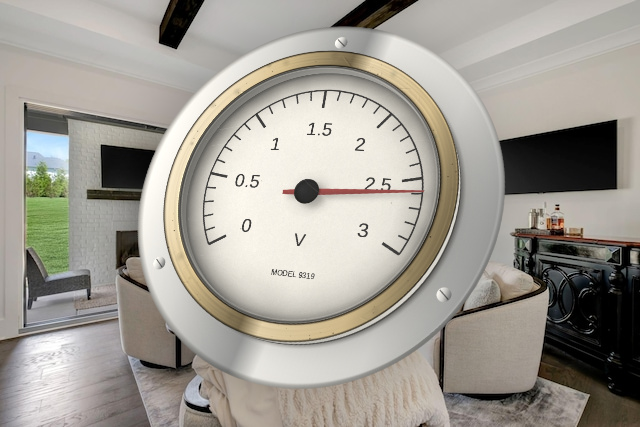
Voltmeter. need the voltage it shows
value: 2.6 V
